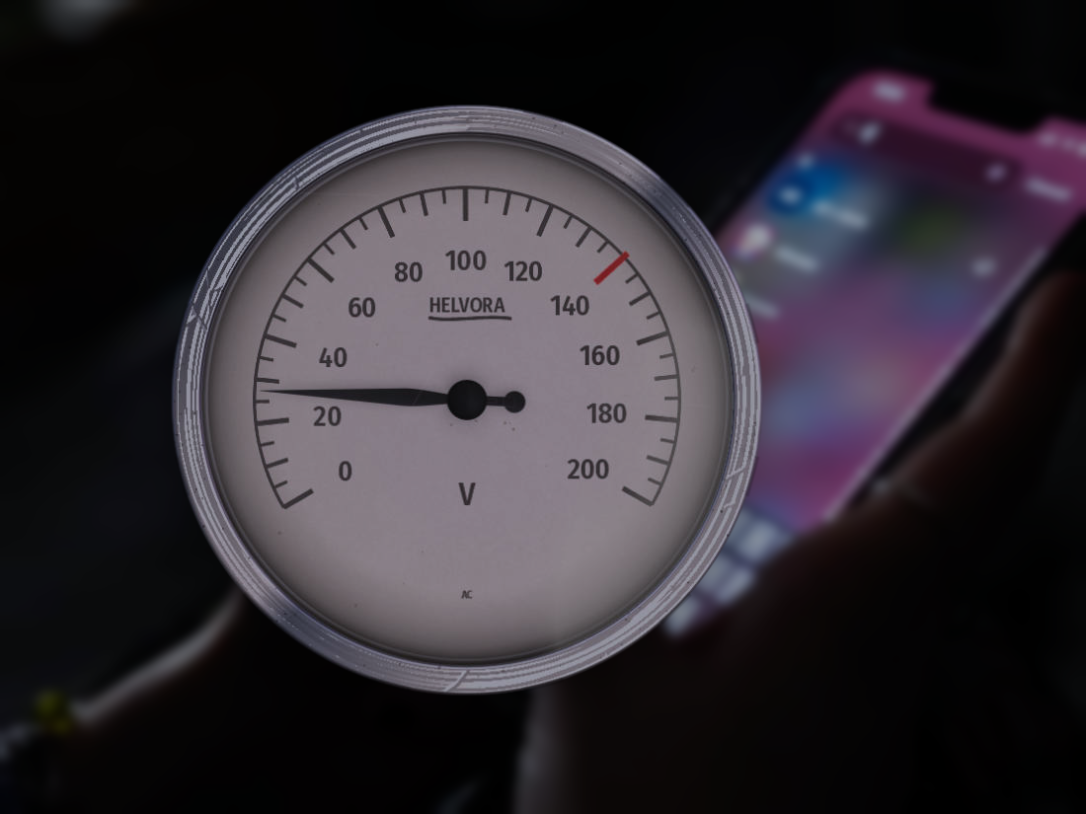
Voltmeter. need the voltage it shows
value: 27.5 V
